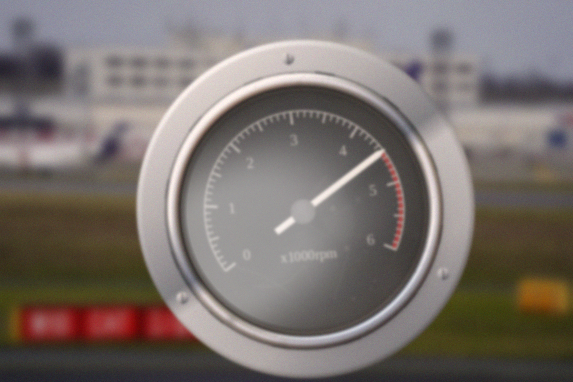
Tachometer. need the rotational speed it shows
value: 4500 rpm
